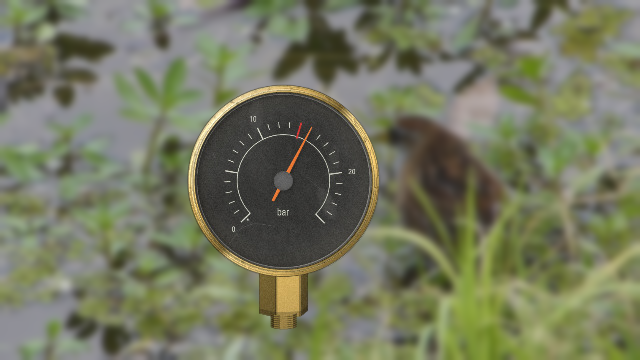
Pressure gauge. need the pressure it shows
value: 15 bar
